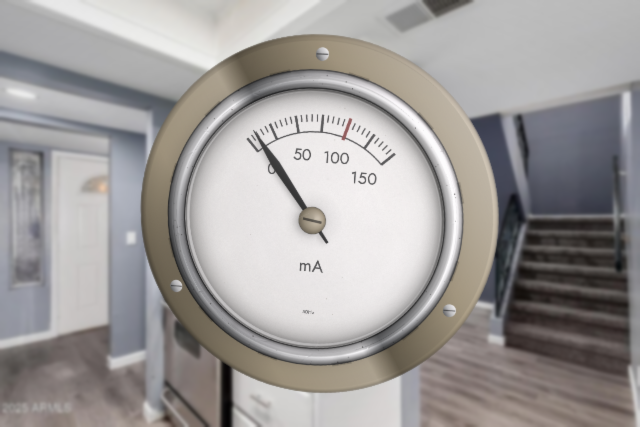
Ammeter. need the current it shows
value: 10 mA
